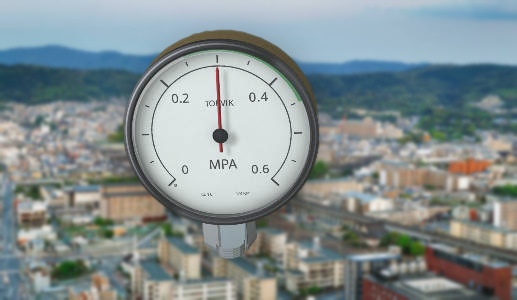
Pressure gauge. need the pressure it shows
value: 0.3 MPa
